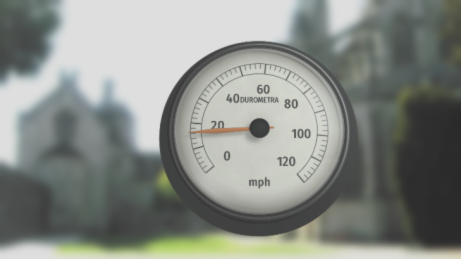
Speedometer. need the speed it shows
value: 16 mph
